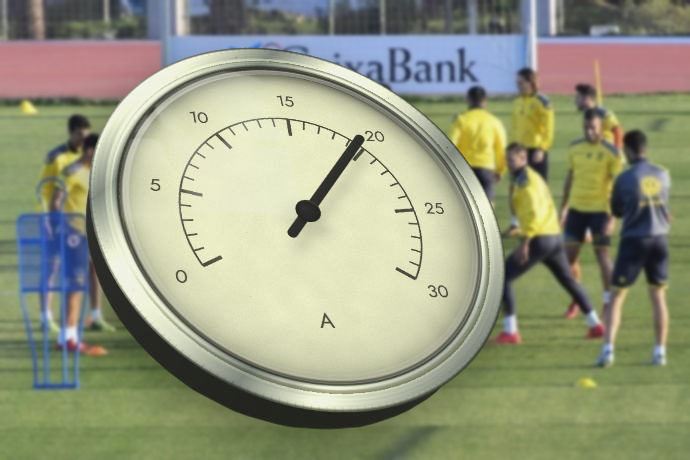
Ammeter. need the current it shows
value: 19.5 A
